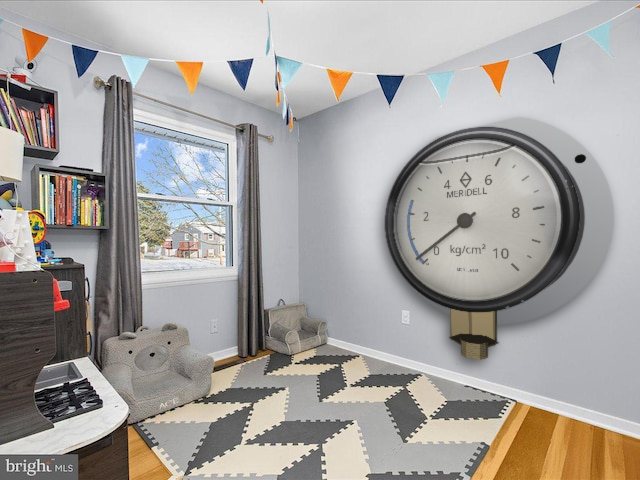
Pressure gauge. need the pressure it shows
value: 0.25 kg/cm²
